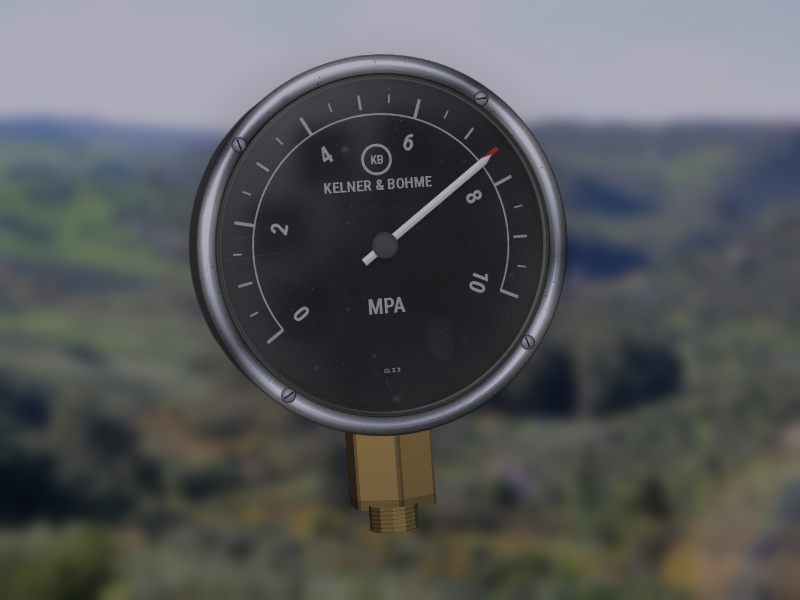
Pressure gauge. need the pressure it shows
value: 7.5 MPa
